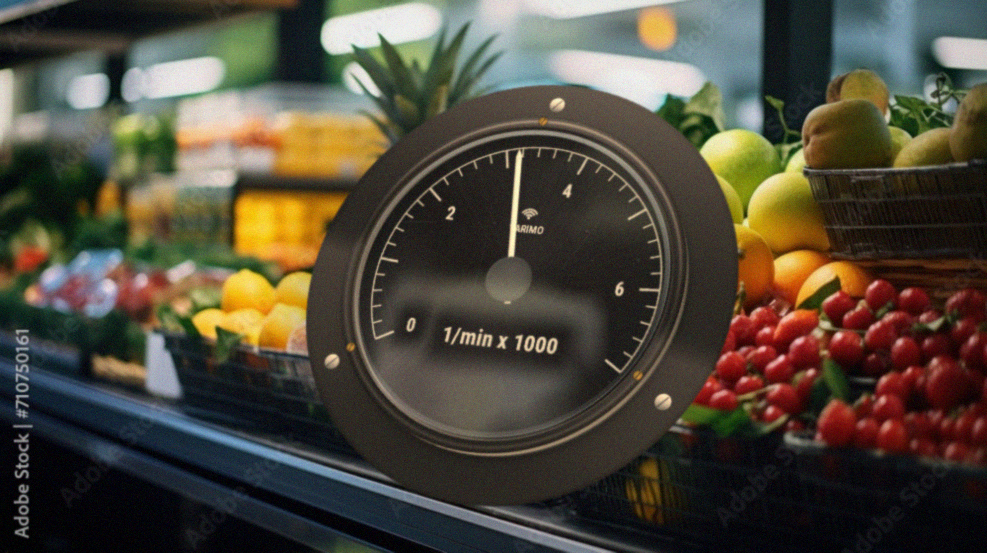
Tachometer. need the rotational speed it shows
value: 3200 rpm
